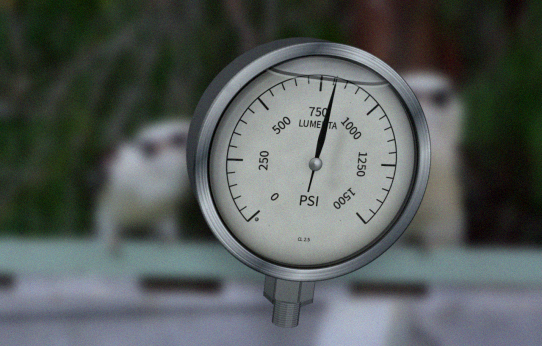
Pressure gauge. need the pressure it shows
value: 800 psi
